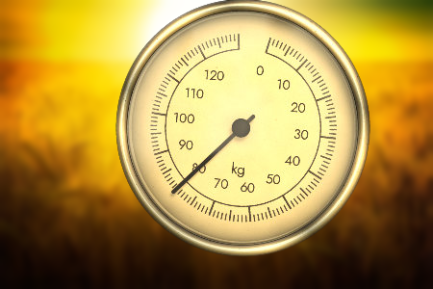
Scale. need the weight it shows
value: 80 kg
